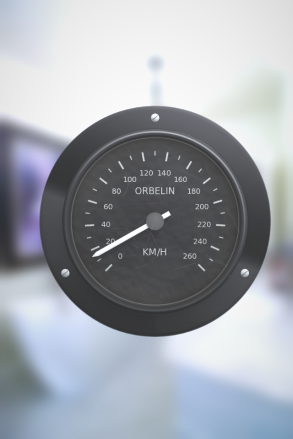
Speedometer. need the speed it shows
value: 15 km/h
